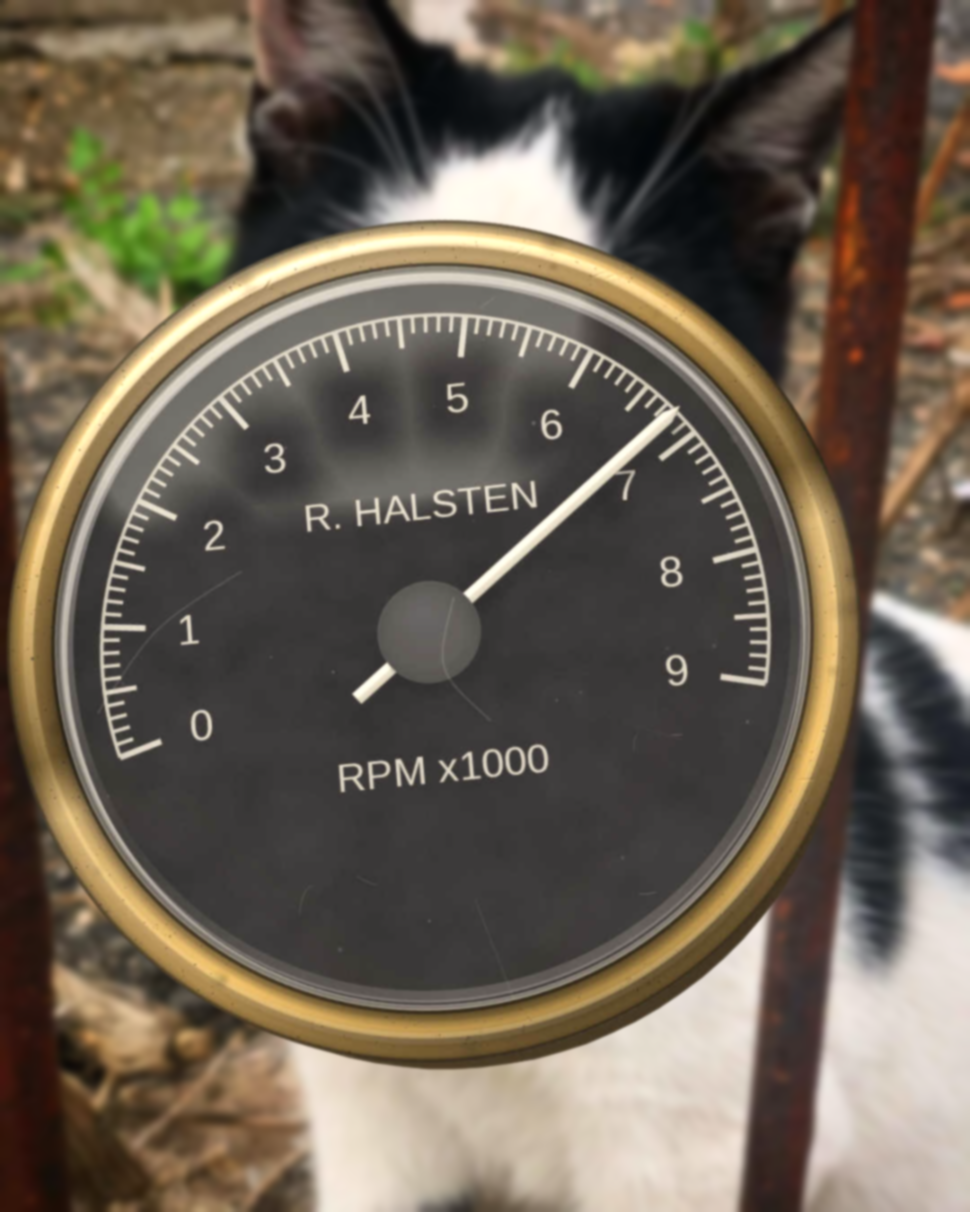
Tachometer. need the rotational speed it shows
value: 6800 rpm
